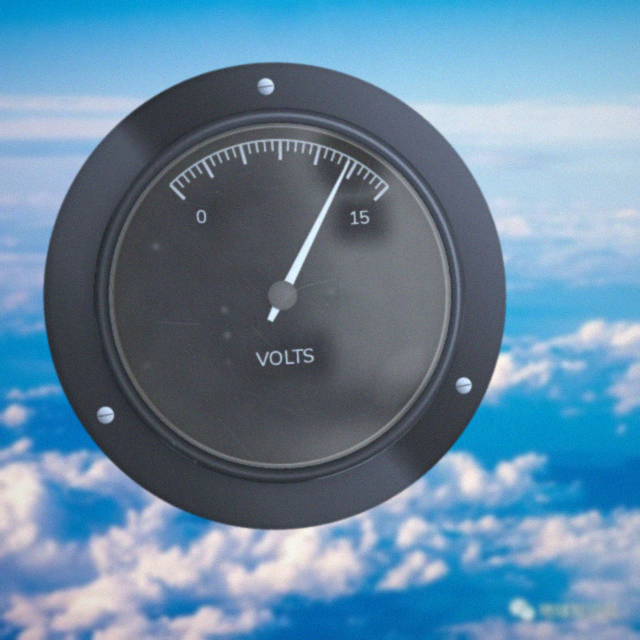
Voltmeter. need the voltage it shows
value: 12 V
